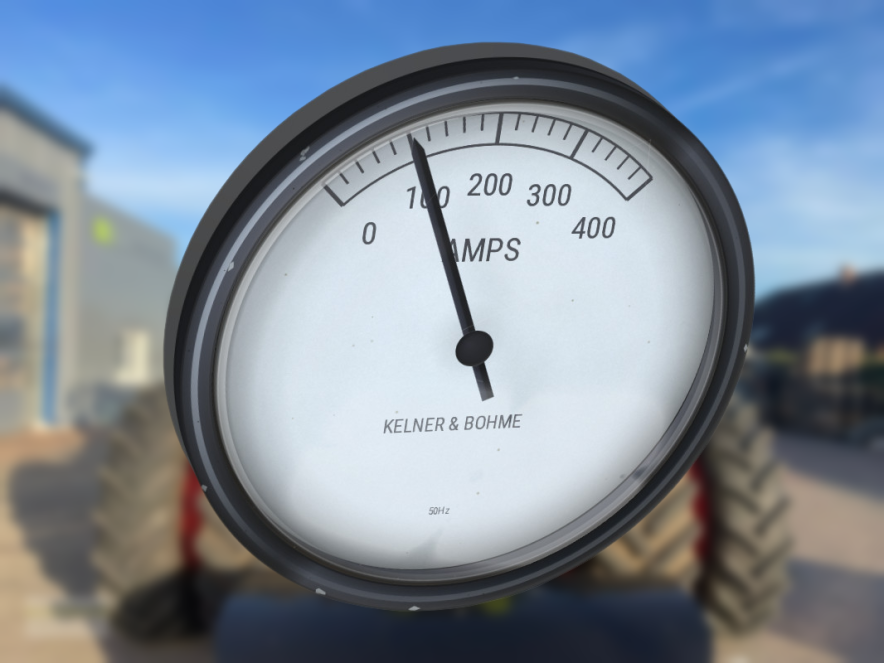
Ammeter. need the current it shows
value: 100 A
